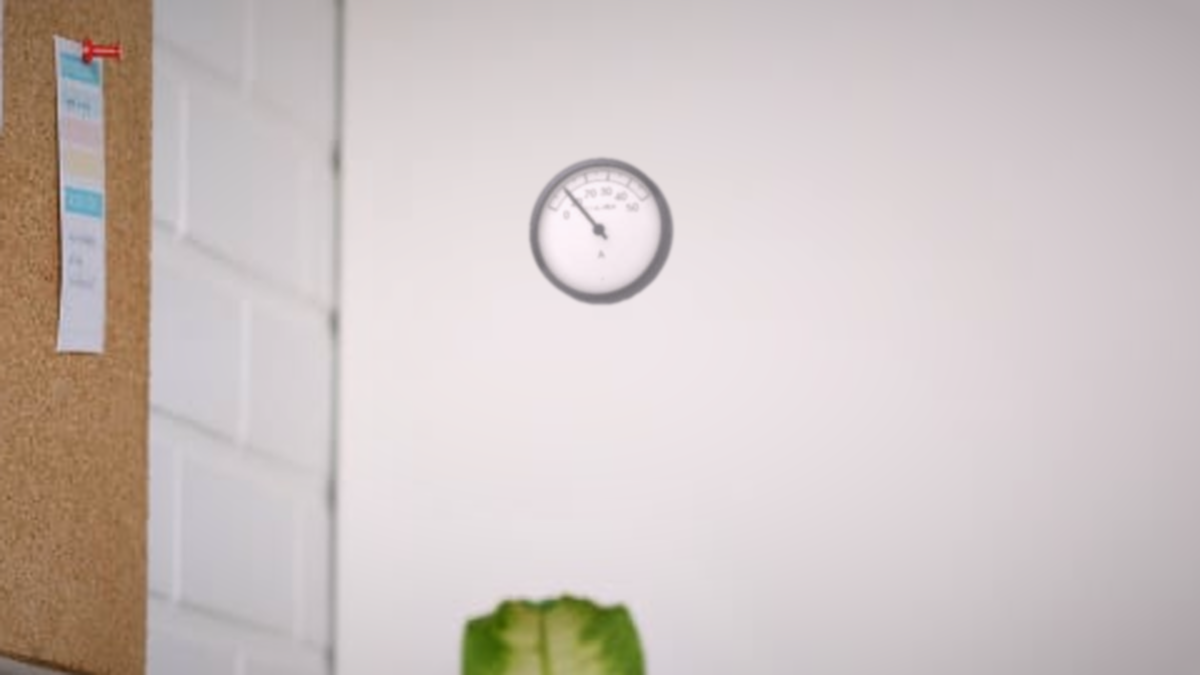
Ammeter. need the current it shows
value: 10 A
